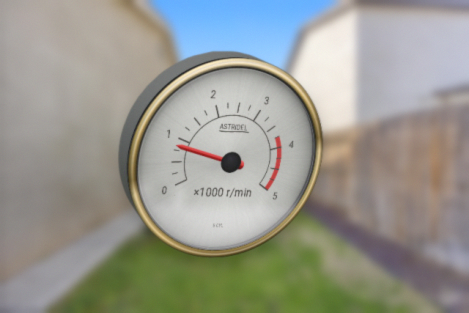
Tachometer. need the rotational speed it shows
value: 875 rpm
